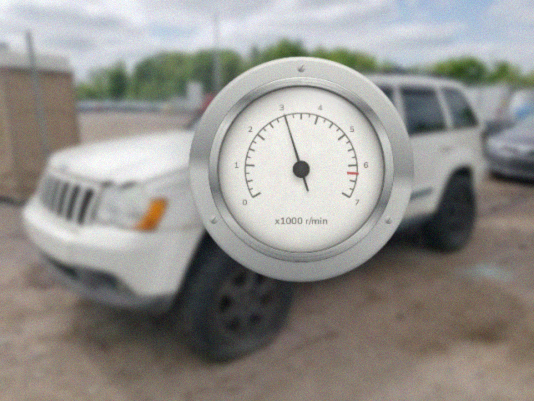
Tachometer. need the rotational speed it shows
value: 3000 rpm
